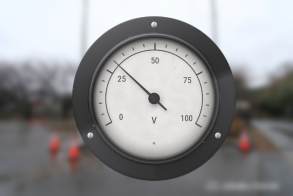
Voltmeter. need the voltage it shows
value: 30 V
